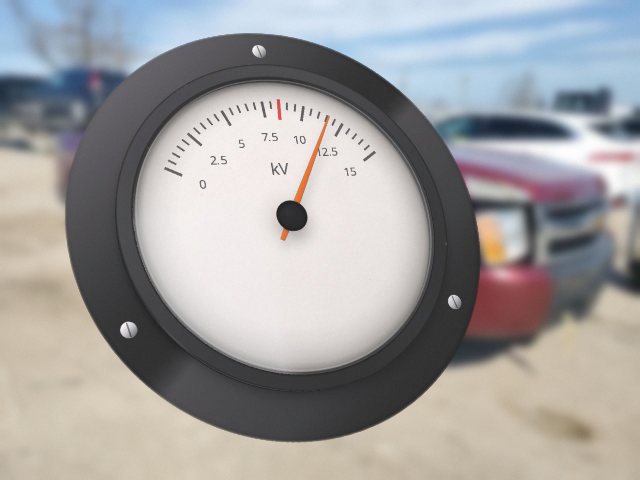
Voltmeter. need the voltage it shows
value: 11.5 kV
